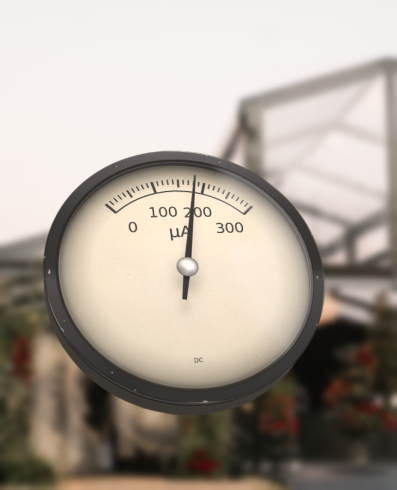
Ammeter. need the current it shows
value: 180 µA
